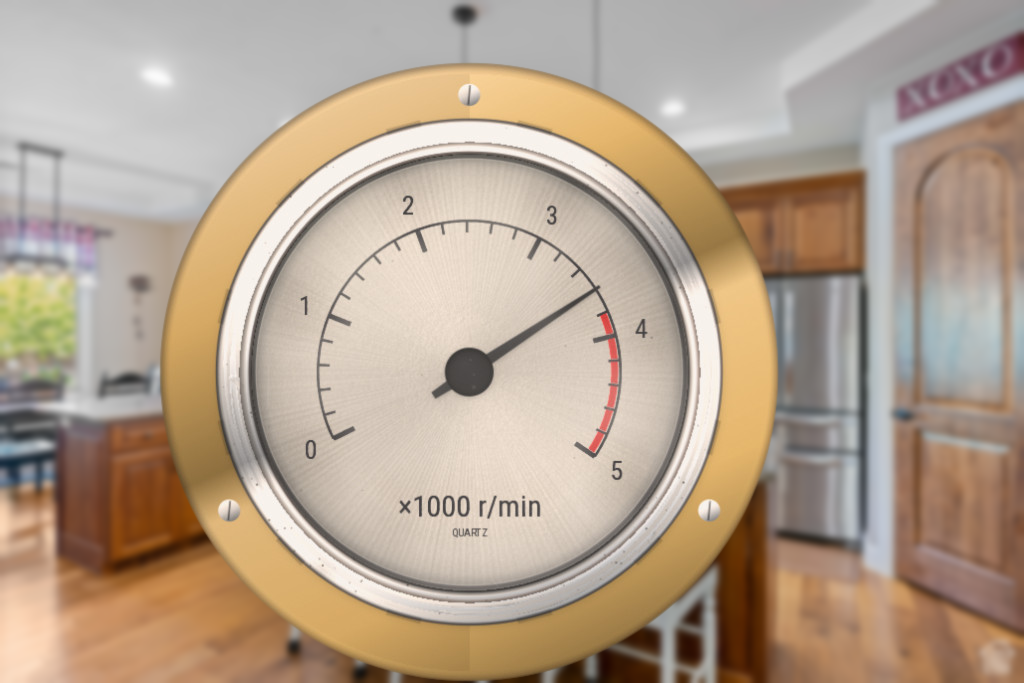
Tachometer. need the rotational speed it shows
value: 3600 rpm
